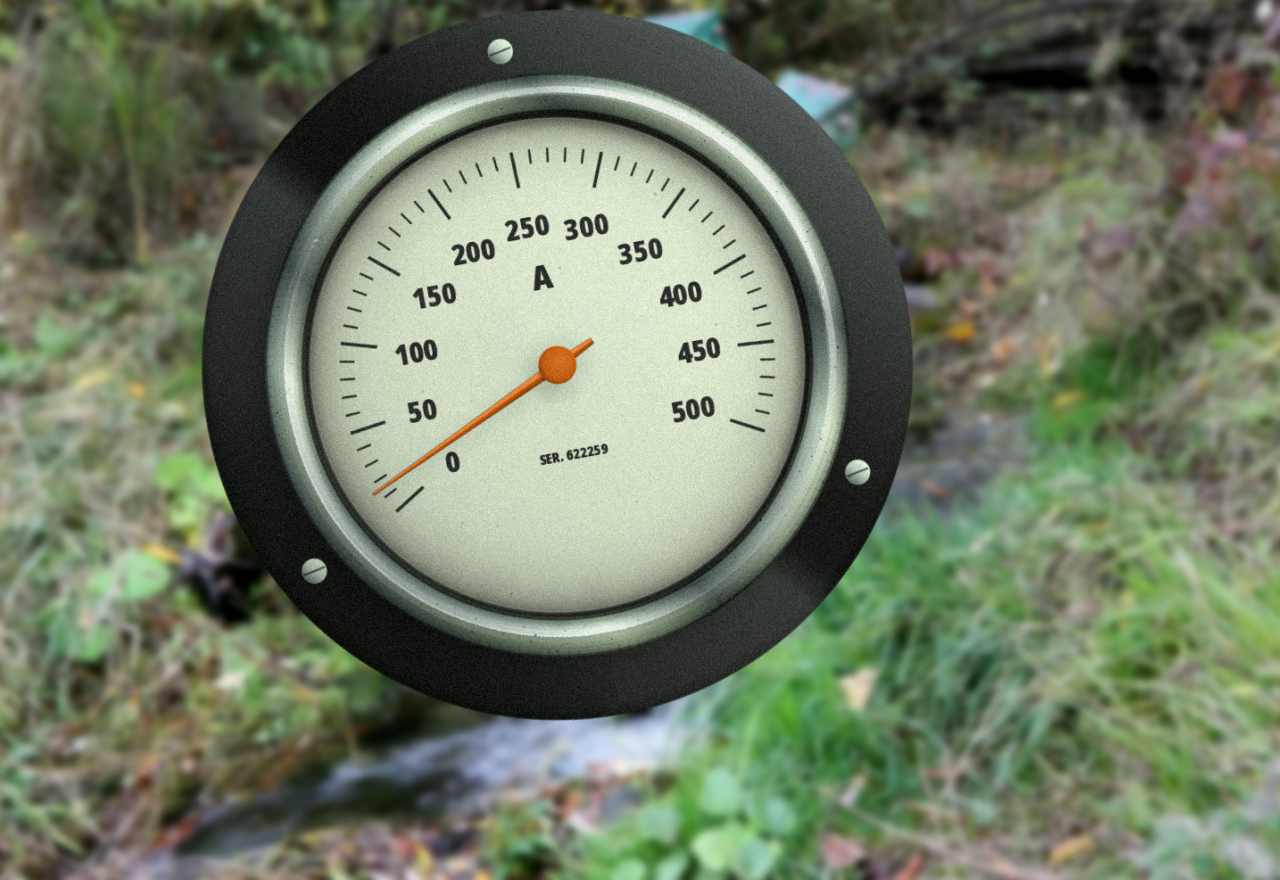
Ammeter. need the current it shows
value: 15 A
